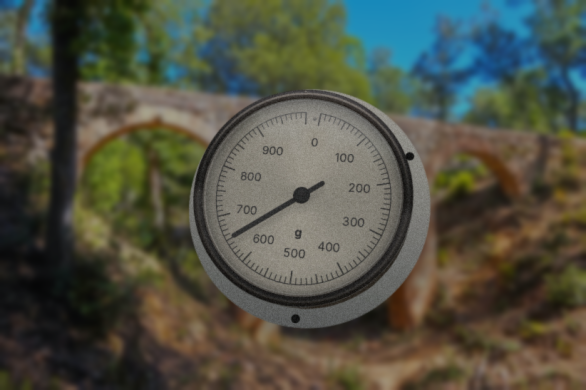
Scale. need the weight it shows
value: 650 g
